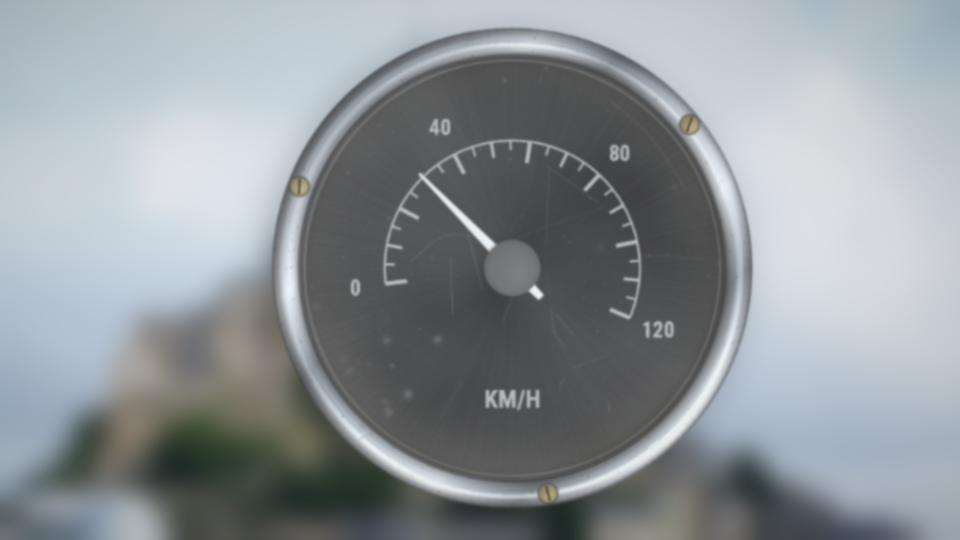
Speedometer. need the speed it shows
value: 30 km/h
